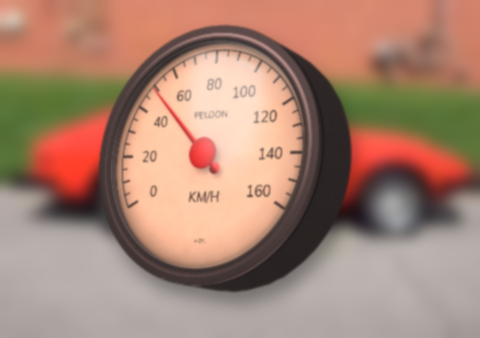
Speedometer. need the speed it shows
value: 50 km/h
